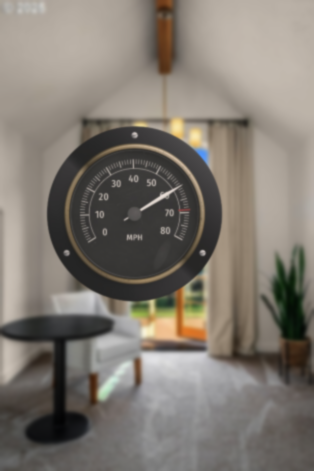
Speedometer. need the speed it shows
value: 60 mph
